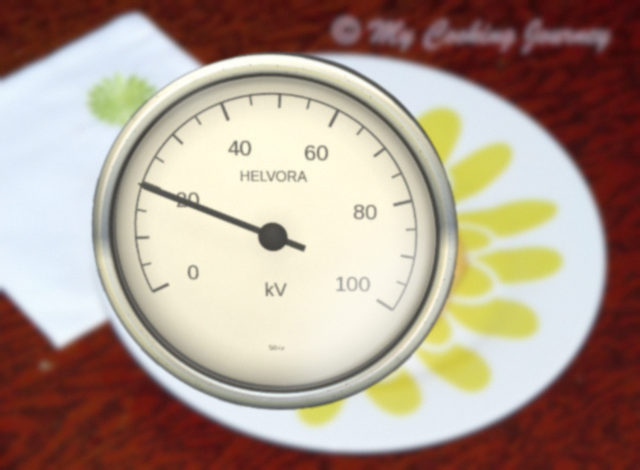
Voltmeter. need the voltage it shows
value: 20 kV
